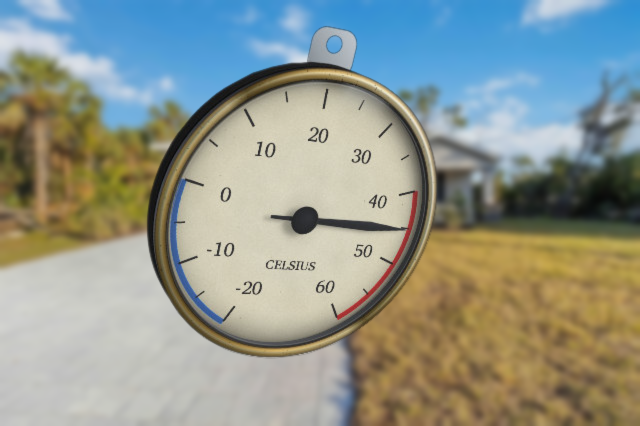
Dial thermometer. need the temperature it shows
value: 45 °C
